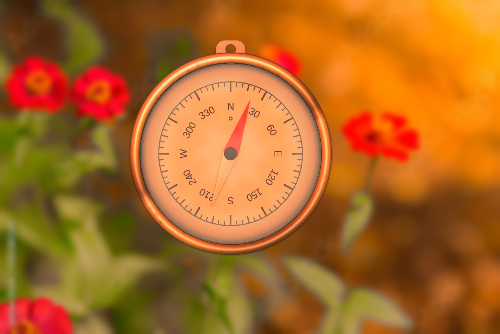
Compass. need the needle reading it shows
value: 20 °
